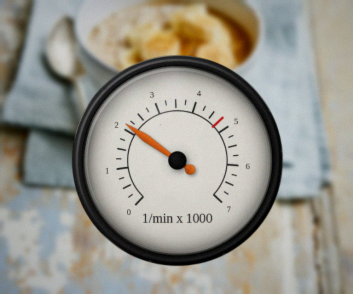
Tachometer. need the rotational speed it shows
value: 2125 rpm
